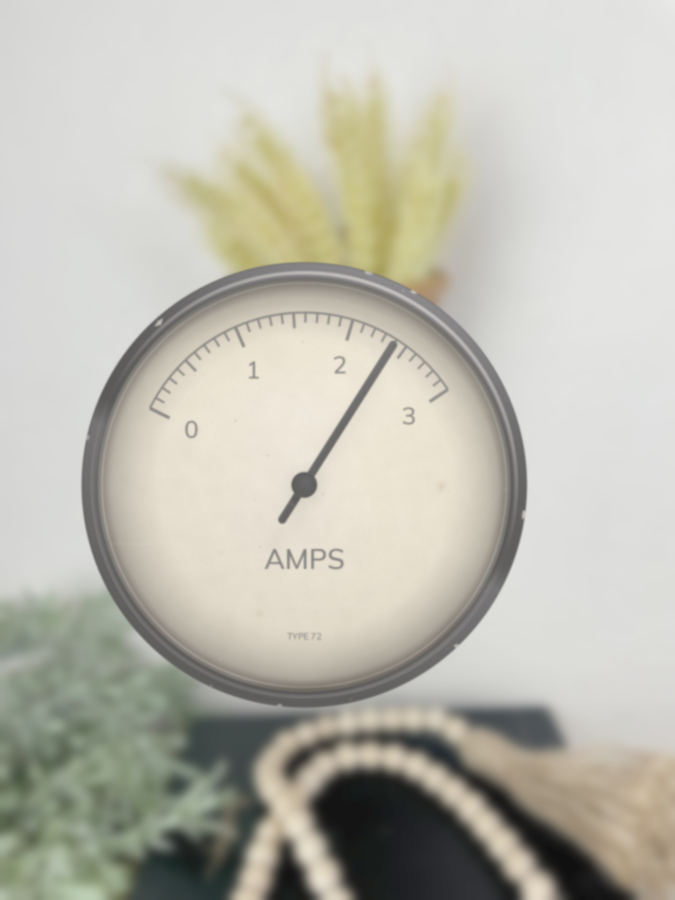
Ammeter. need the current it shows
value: 2.4 A
